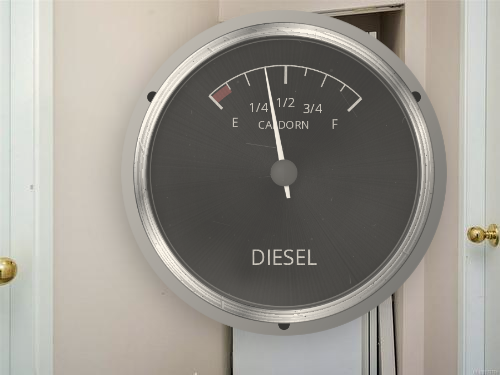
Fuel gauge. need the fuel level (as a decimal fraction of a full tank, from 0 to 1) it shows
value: 0.375
